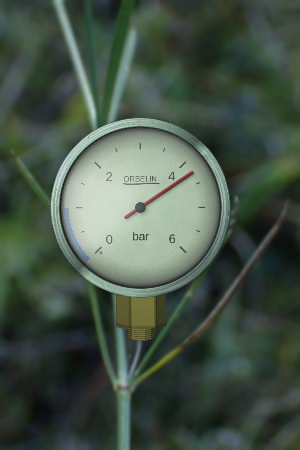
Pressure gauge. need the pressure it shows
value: 4.25 bar
